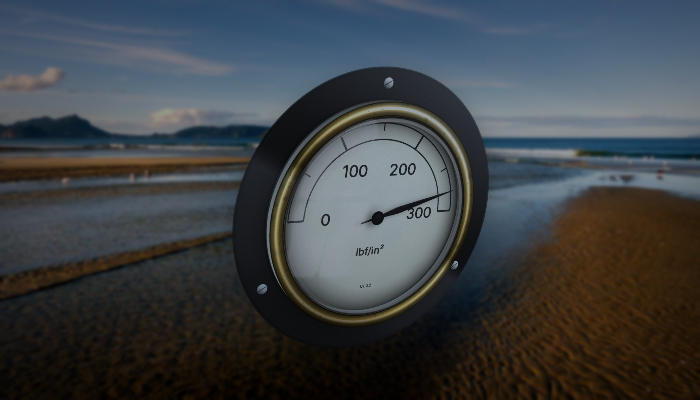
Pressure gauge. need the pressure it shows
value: 275 psi
